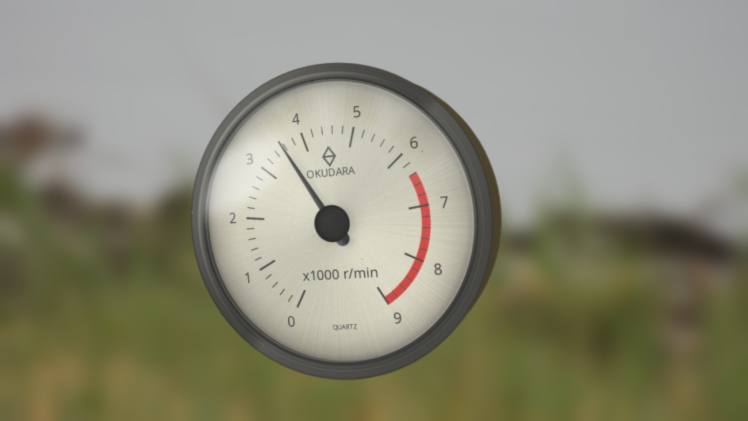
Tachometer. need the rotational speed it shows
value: 3600 rpm
